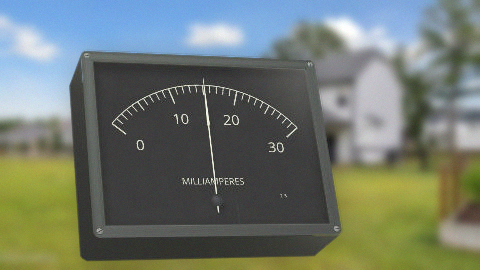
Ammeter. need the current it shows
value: 15 mA
